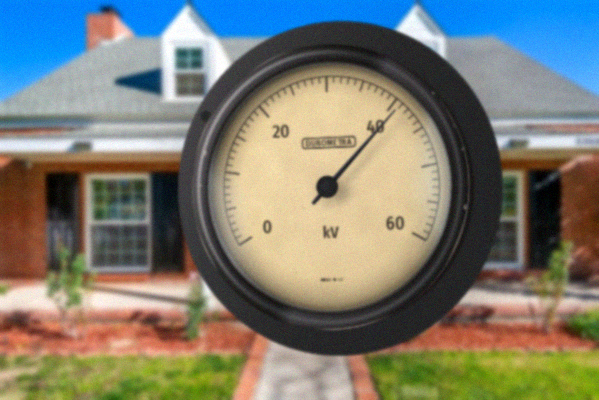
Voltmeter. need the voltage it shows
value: 41 kV
